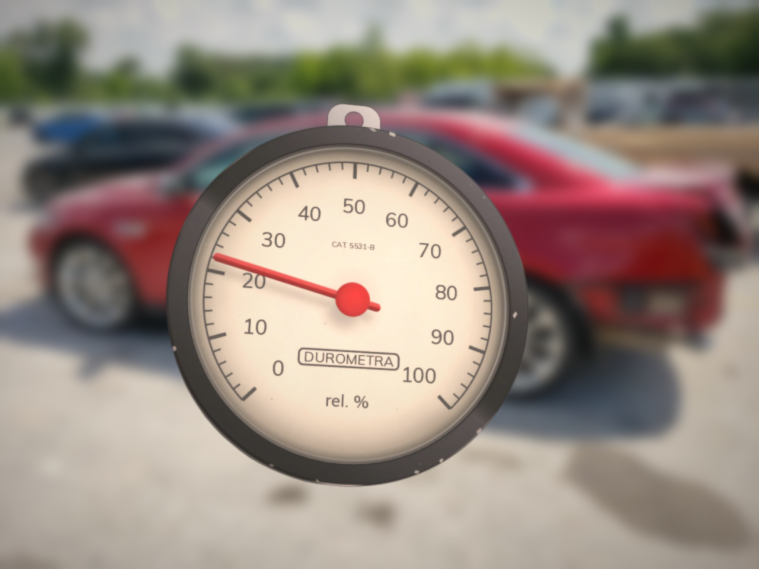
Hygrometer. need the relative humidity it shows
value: 22 %
